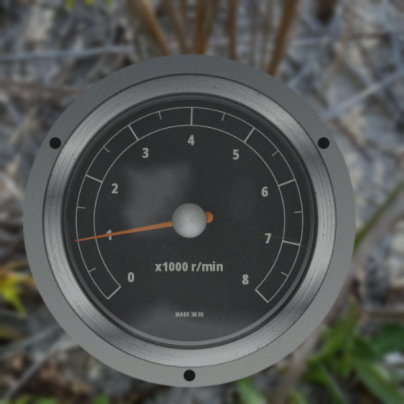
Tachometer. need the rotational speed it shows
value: 1000 rpm
